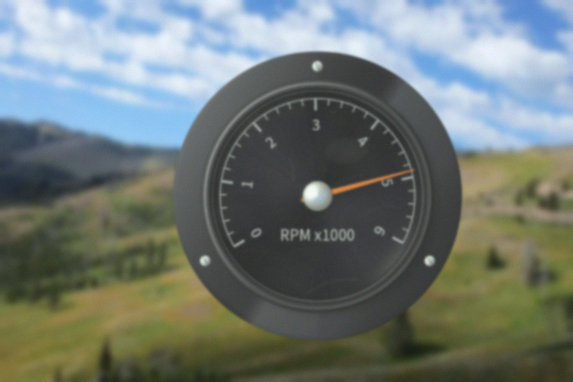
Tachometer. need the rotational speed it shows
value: 4900 rpm
